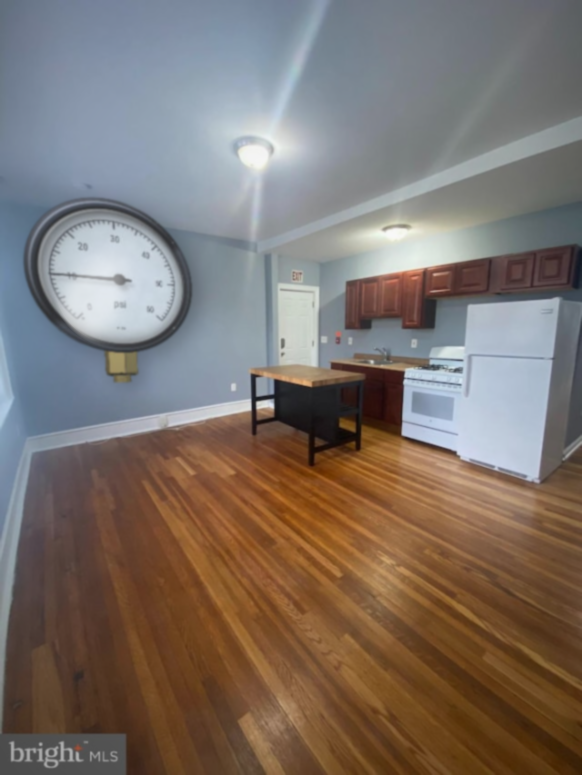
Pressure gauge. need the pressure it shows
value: 10 psi
